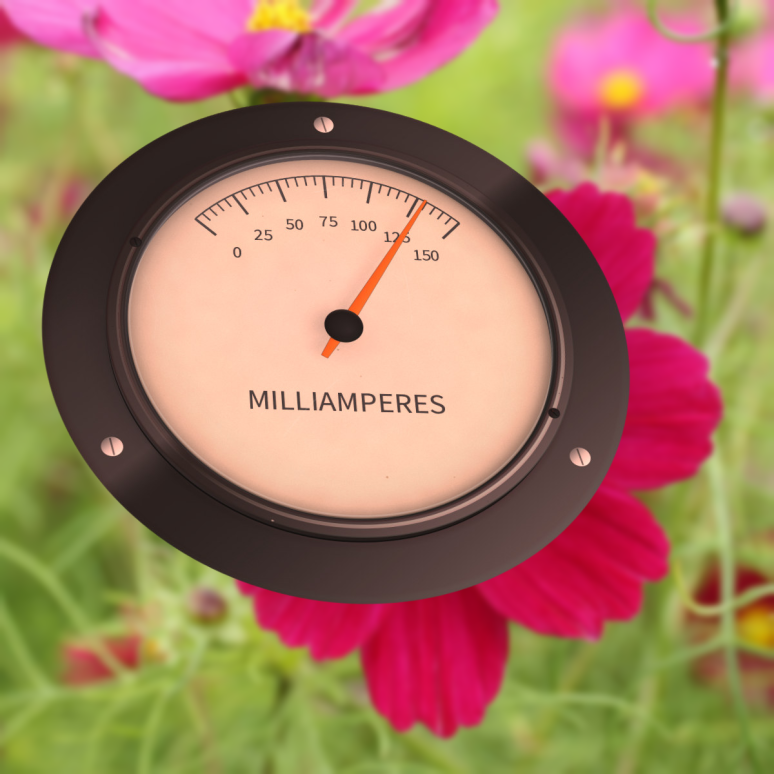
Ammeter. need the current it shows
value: 130 mA
